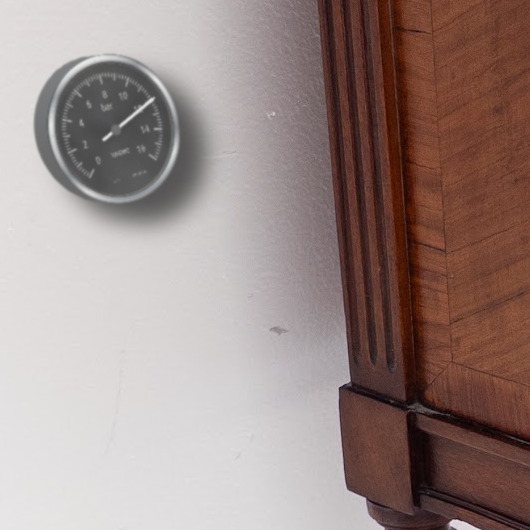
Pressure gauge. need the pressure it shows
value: 12 bar
